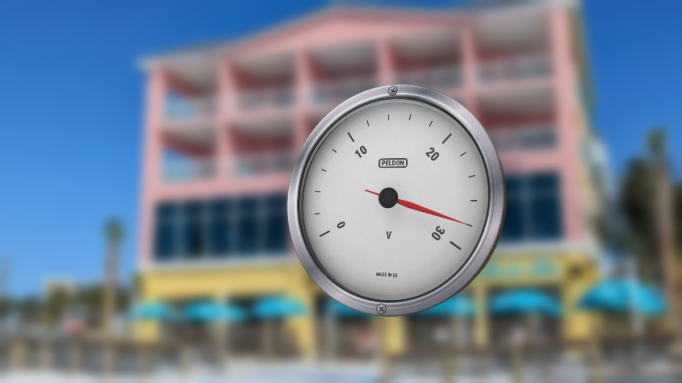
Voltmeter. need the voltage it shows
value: 28 V
